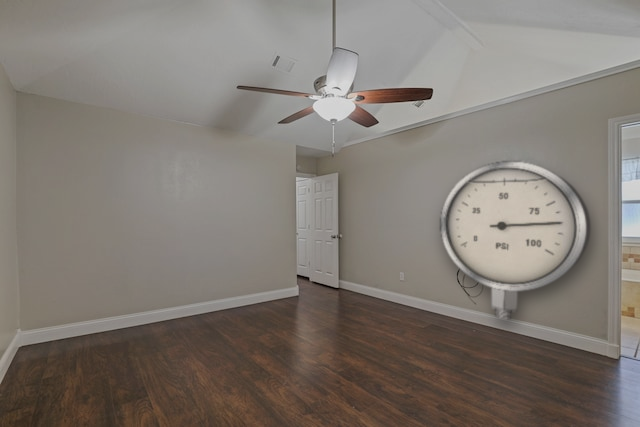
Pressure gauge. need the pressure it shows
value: 85 psi
